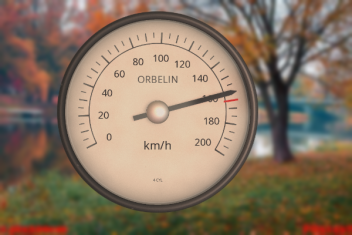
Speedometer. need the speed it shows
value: 160 km/h
